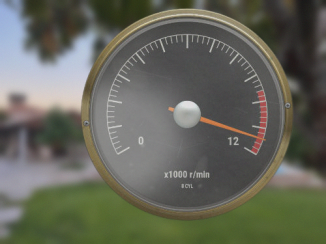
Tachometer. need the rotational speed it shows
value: 11400 rpm
